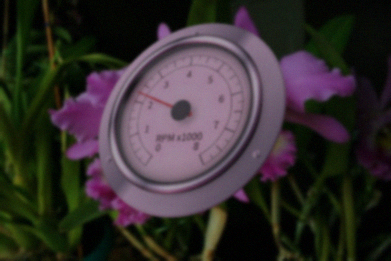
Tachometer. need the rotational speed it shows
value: 2250 rpm
